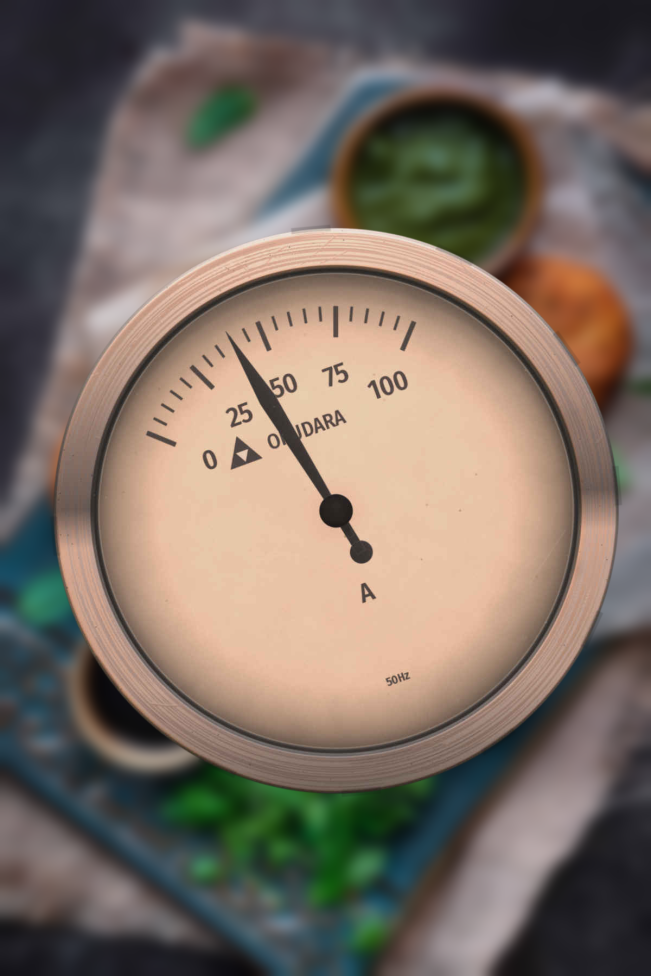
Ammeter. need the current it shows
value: 40 A
